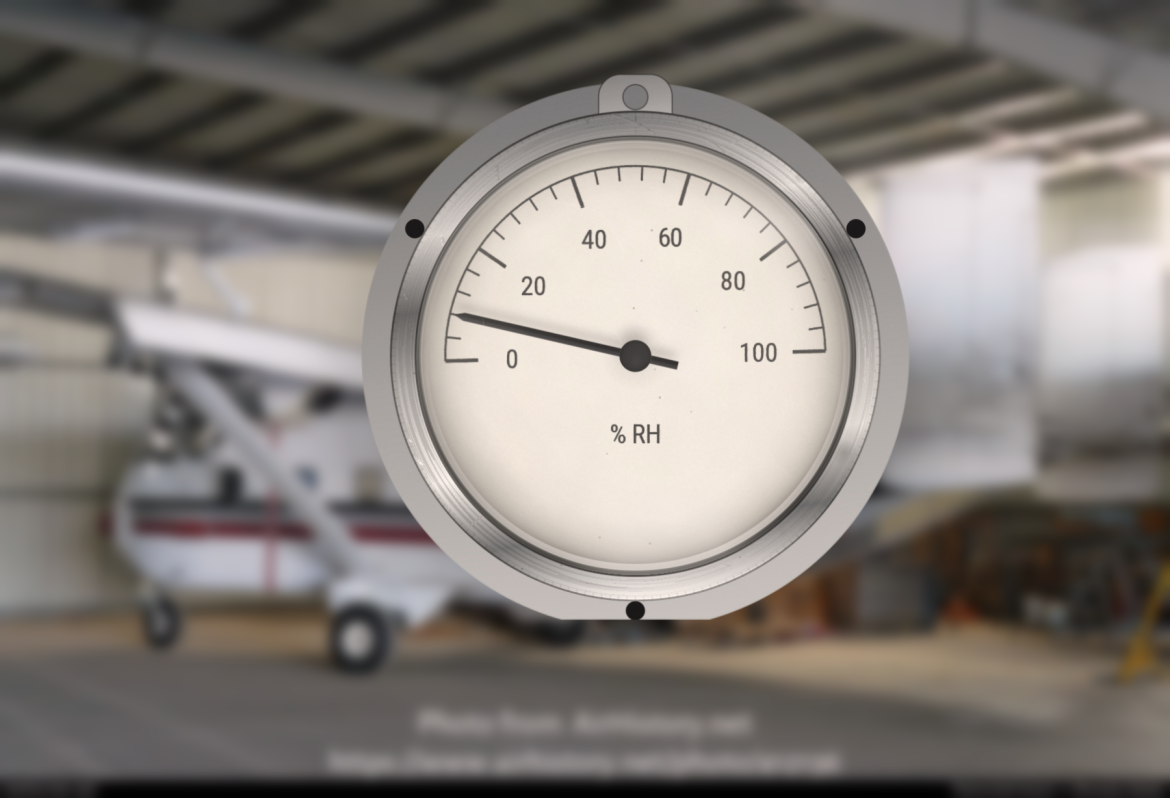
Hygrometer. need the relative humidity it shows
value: 8 %
